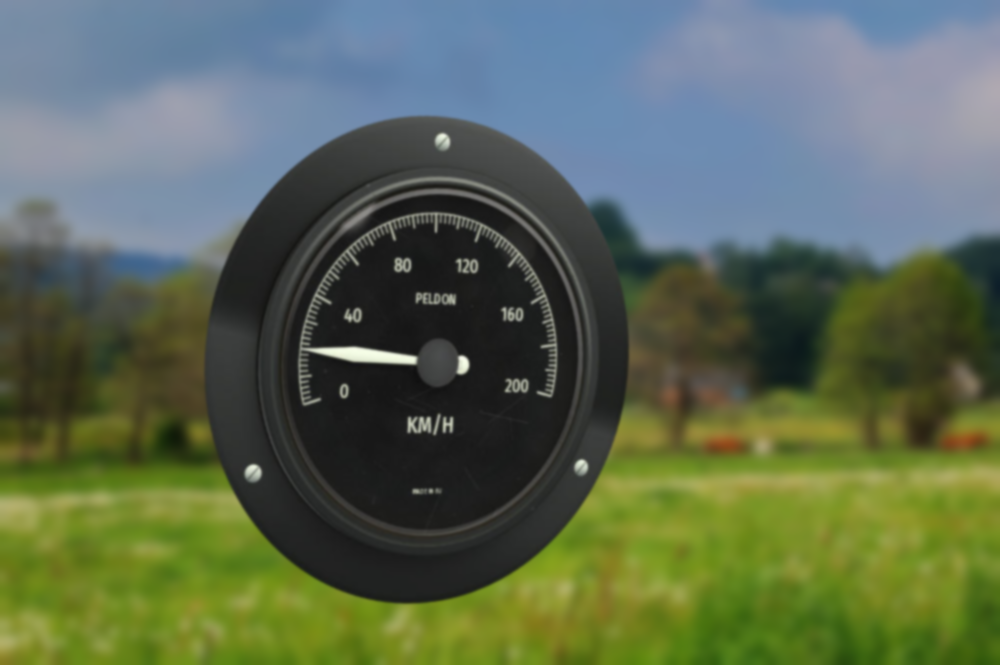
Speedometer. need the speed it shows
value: 20 km/h
